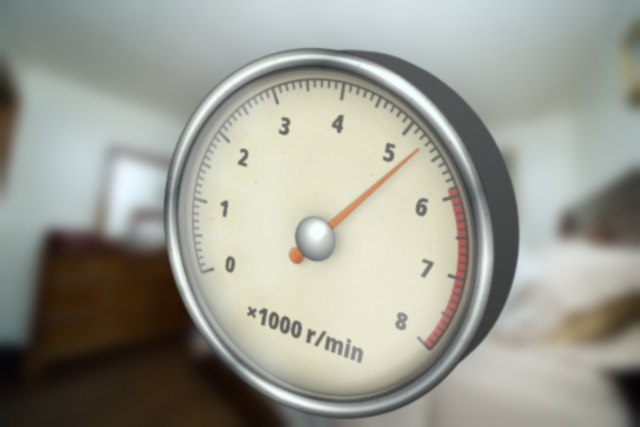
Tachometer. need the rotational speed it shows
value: 5300 rpm
